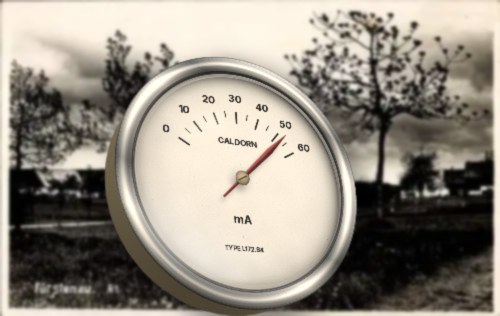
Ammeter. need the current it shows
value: 52.5 mA
